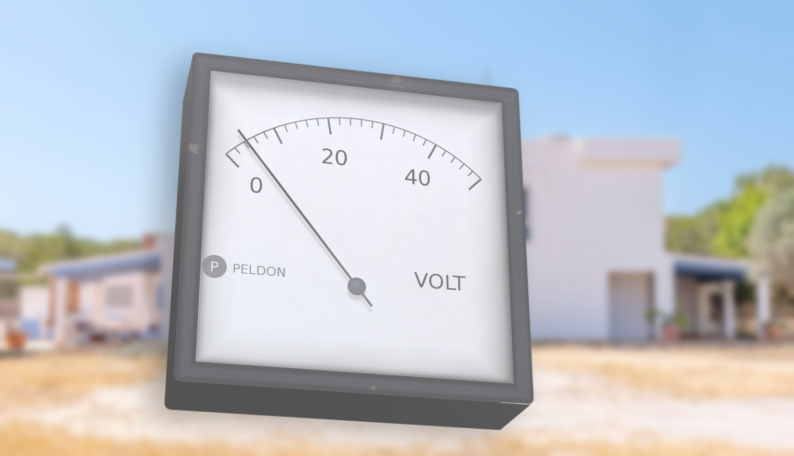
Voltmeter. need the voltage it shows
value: 4 V
